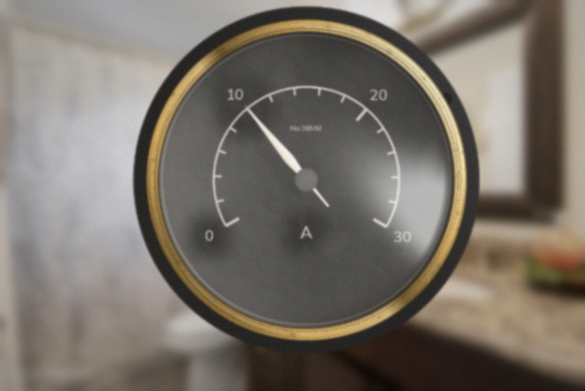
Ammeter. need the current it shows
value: 10 A
